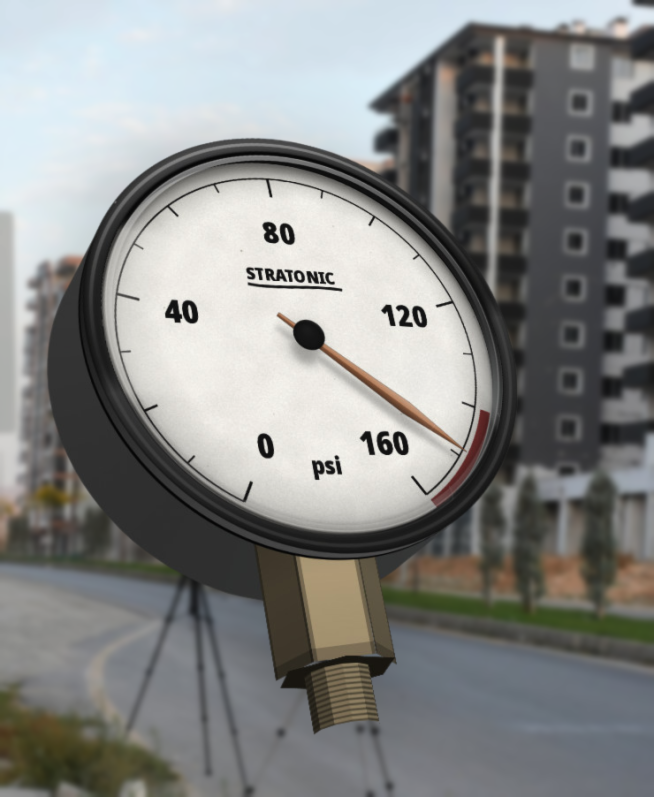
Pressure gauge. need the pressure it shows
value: 150 psi
